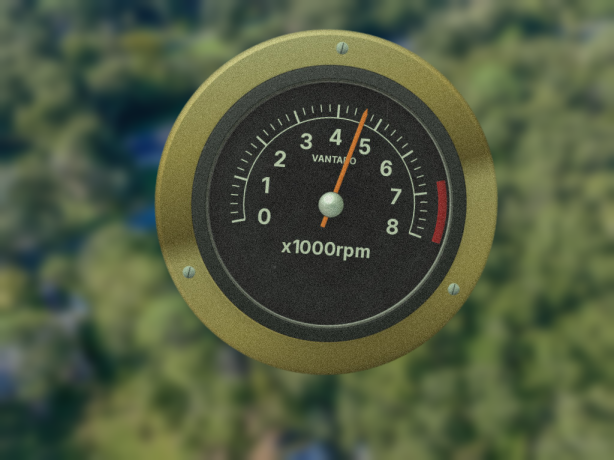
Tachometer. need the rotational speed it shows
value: 4600 rpm
